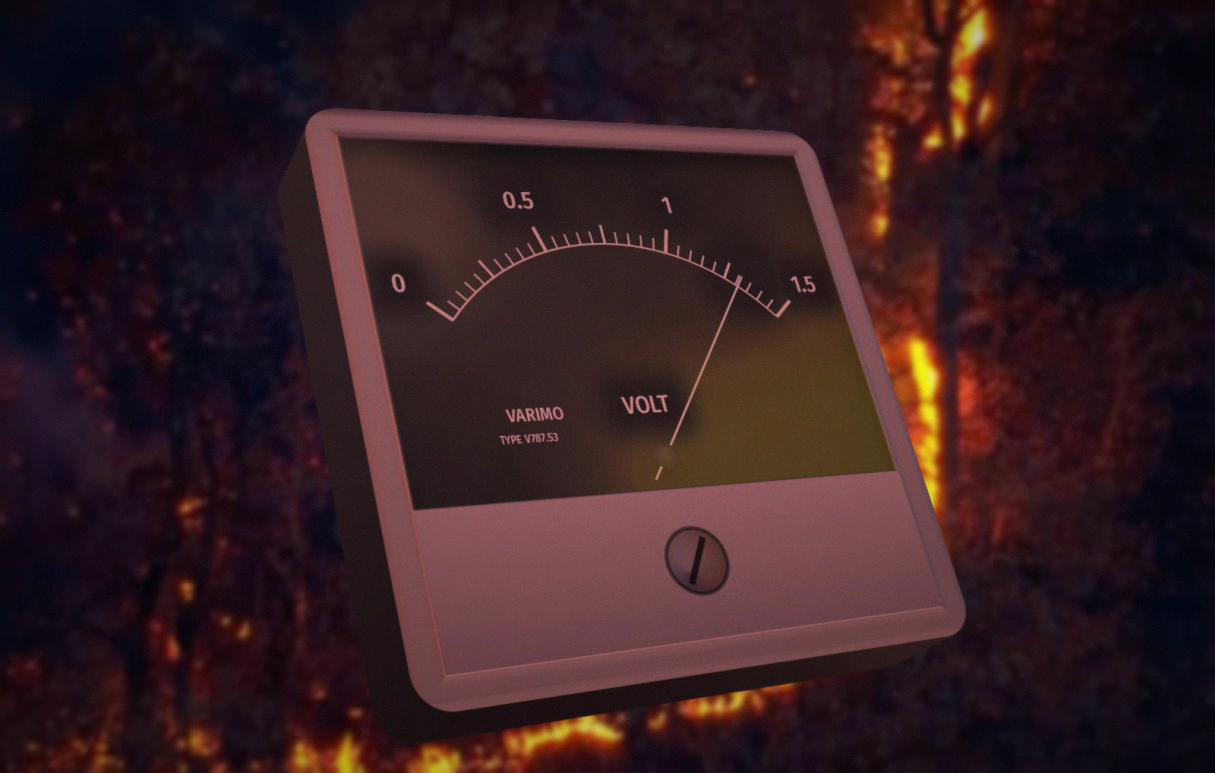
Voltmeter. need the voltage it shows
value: 1.3 V
